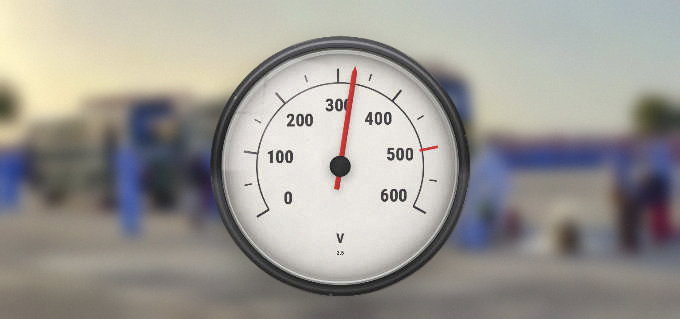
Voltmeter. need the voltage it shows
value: 325 V
